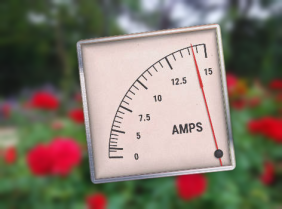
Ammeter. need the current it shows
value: 14.25 A
